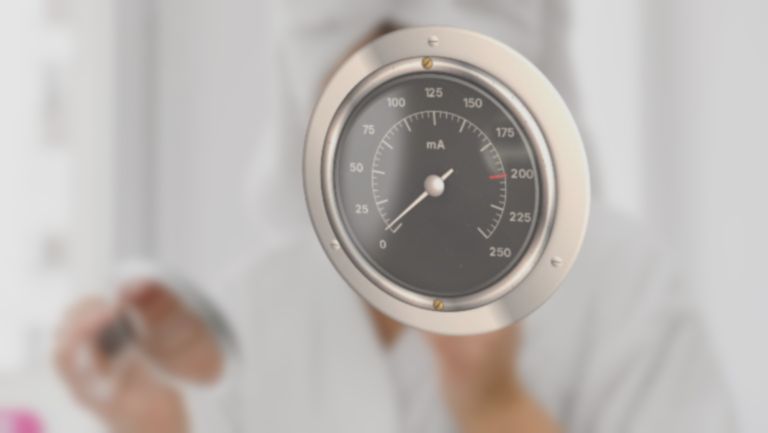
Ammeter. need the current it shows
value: 5 mA
